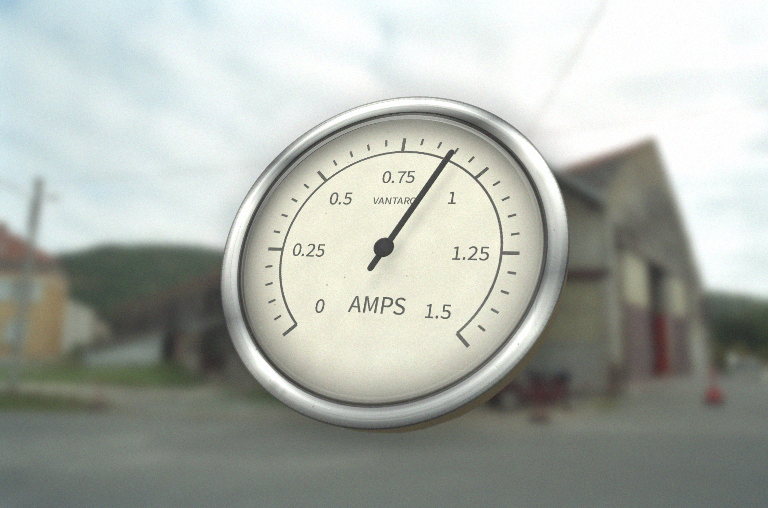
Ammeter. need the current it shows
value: 0.9 A
